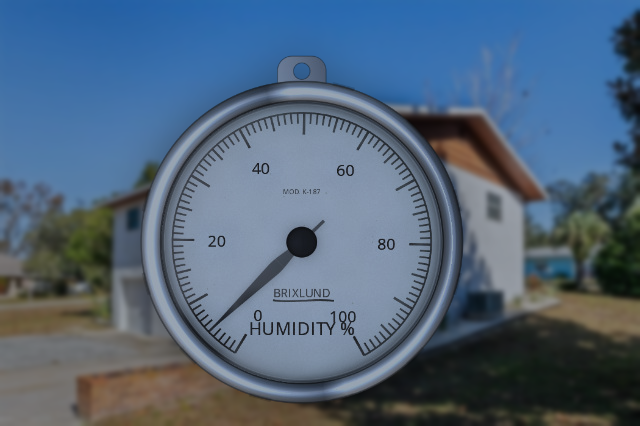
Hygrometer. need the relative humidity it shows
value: 5 %
